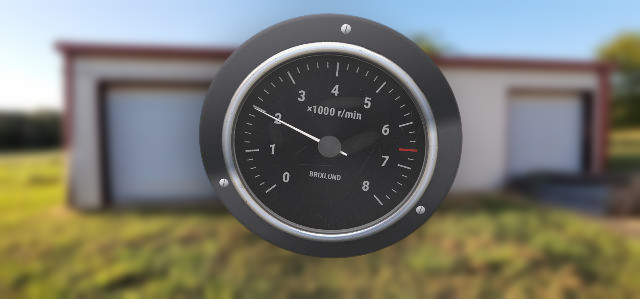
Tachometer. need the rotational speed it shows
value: 2000 rpm
